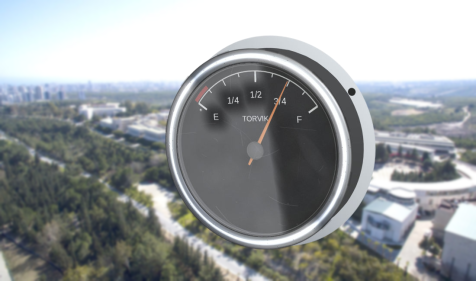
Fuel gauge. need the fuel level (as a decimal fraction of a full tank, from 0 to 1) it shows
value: 0.75
